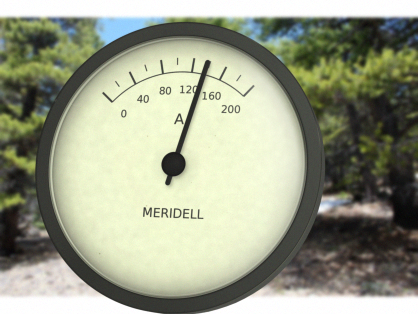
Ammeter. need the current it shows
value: 140 A
